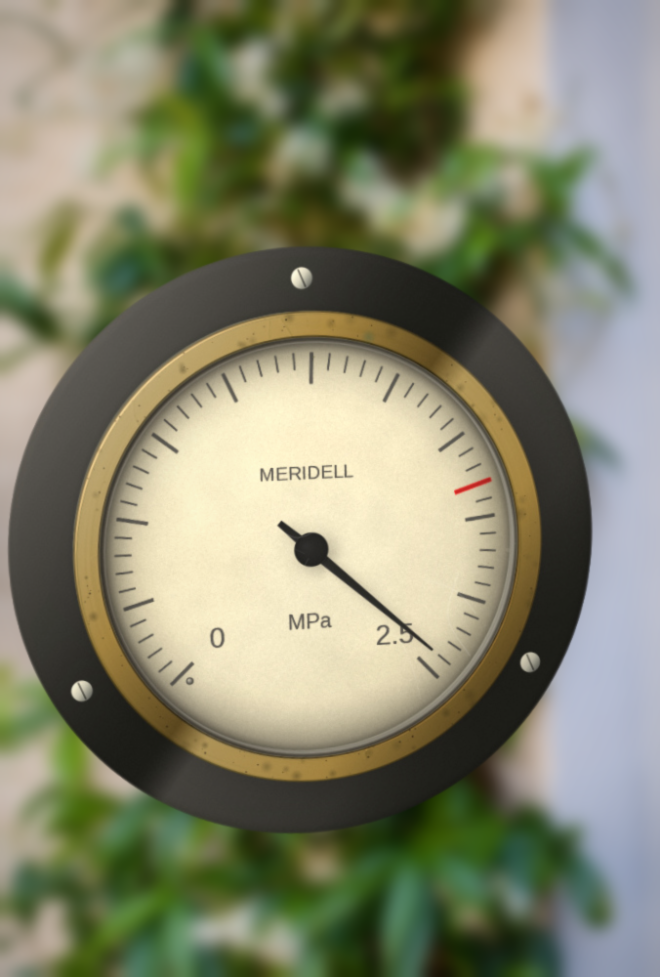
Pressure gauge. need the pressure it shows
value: 2.45 MPa
